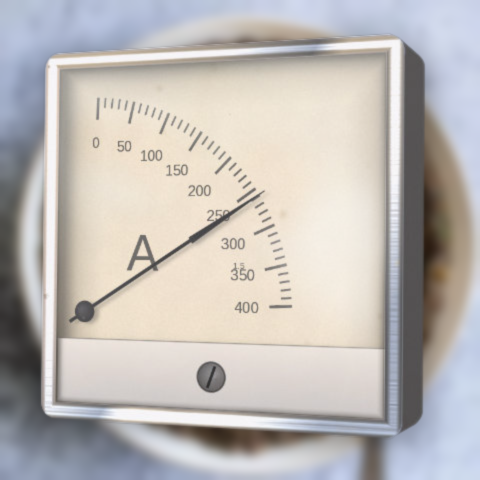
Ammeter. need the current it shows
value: 260 A
